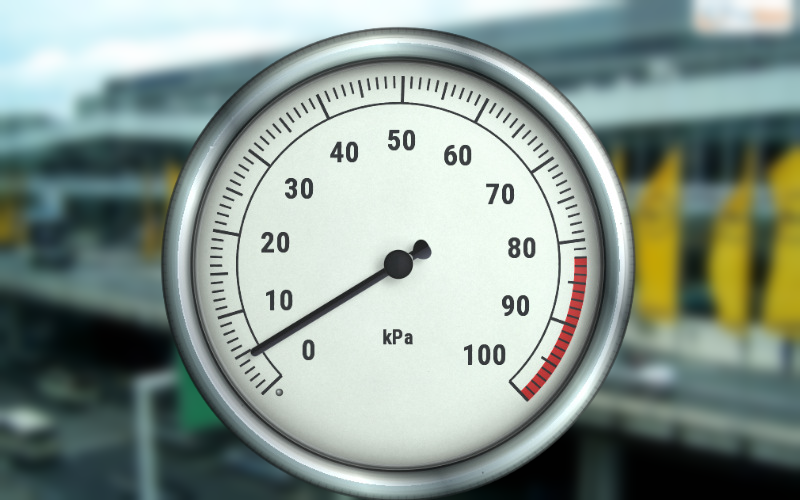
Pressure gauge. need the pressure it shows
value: 4.5 kPa
